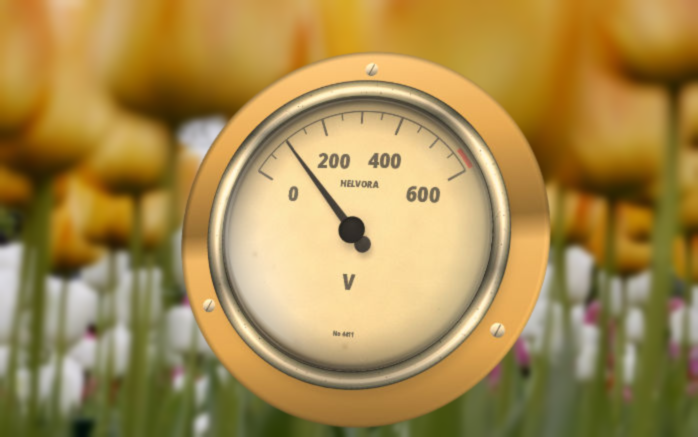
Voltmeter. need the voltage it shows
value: 100 V
